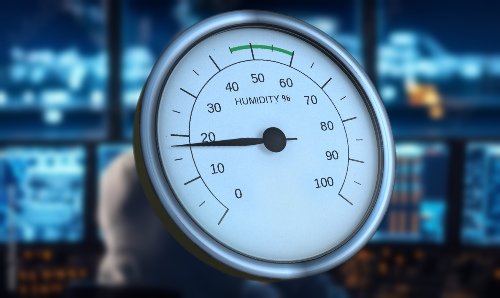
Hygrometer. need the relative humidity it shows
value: 17.5 %
